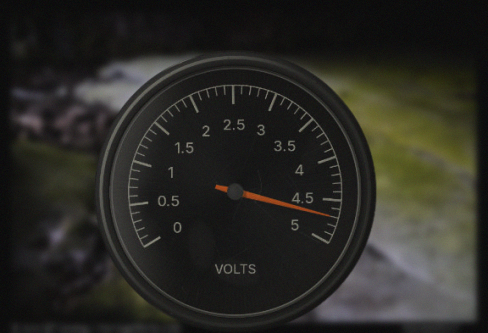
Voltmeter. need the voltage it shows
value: 4.7 V
